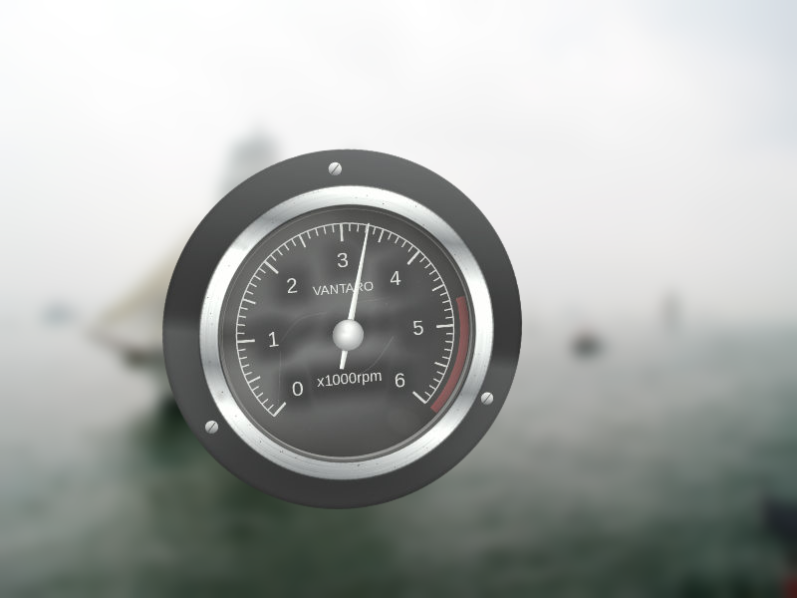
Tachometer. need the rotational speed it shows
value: 3300 rpm
